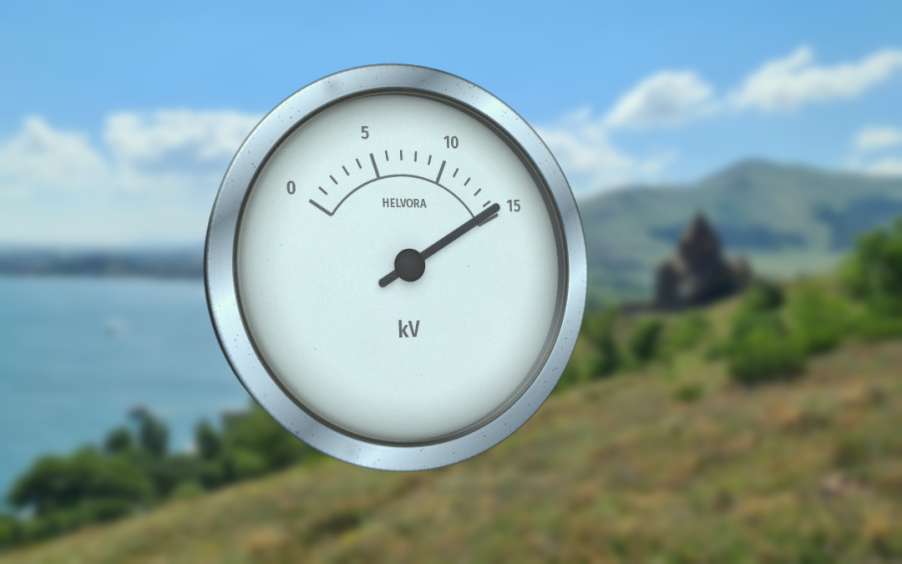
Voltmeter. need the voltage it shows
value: 14.5 kV
